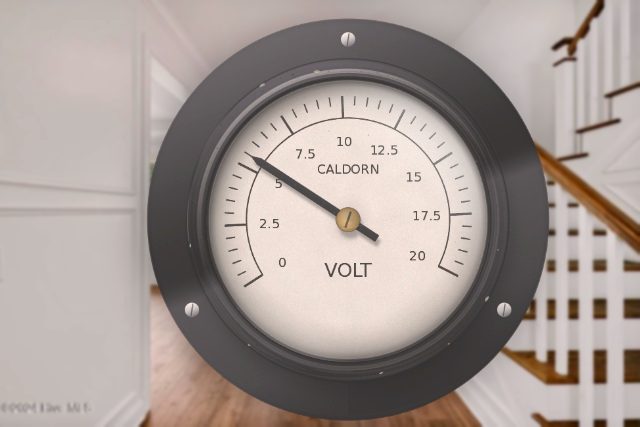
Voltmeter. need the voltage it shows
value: 5.5 V
